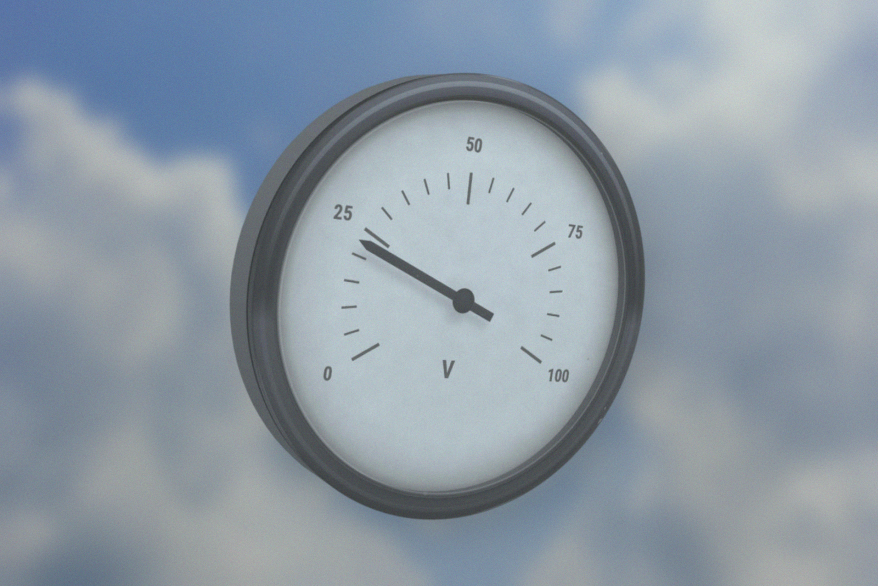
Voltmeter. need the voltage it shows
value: 22.5 V
